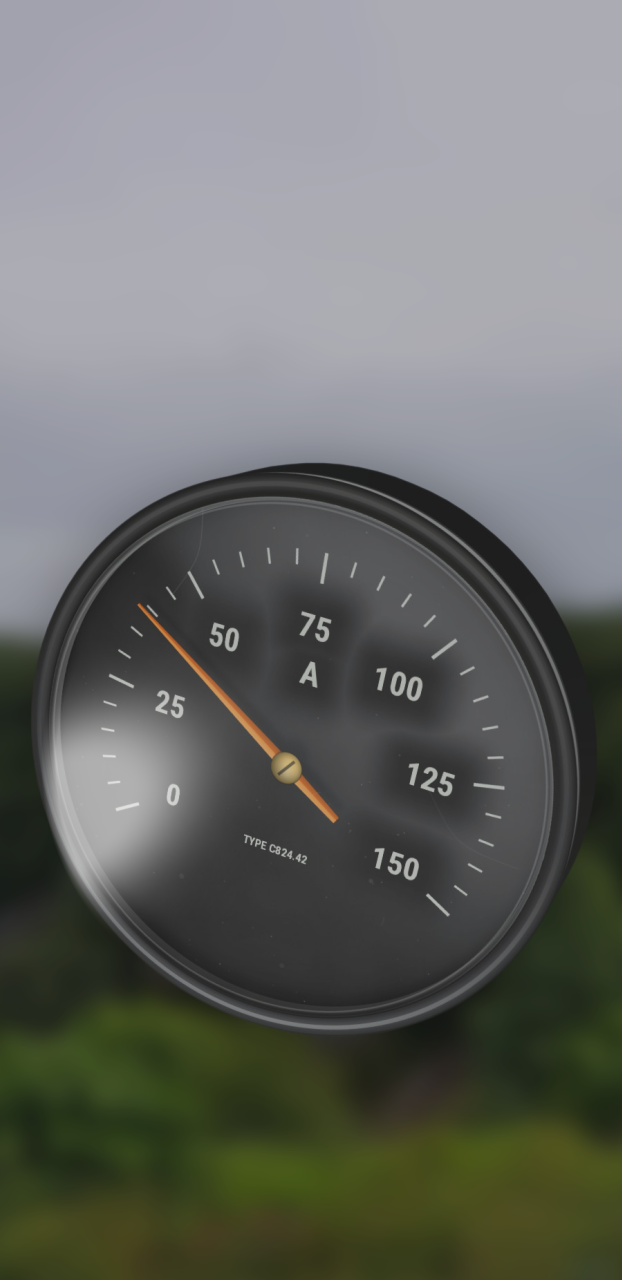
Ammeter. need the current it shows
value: 40 A
